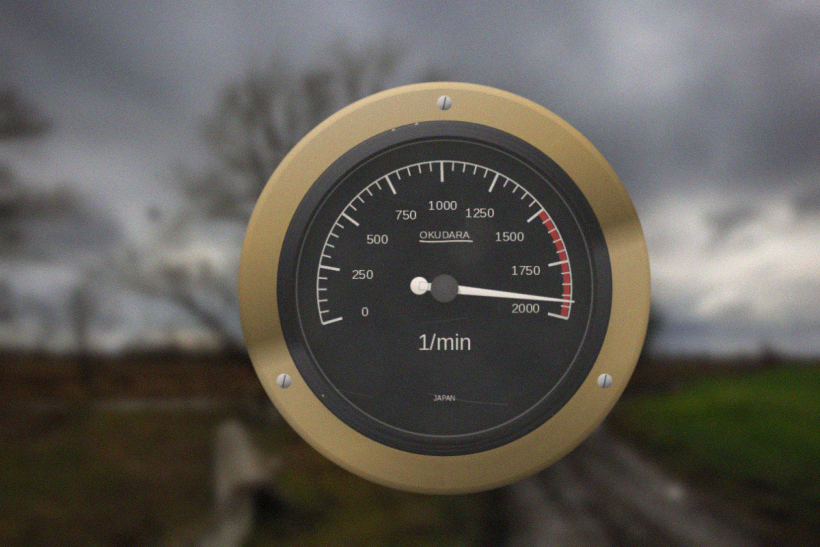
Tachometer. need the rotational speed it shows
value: 1925 rpm
